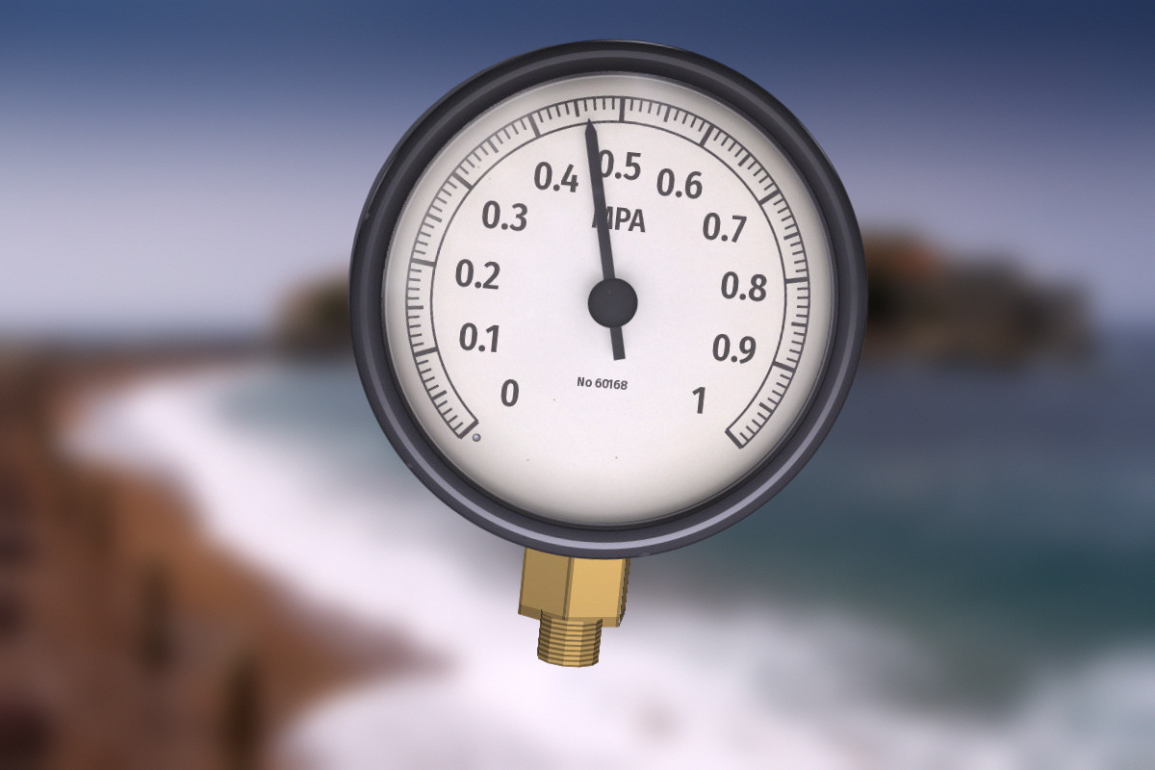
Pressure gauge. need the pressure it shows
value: 0.46 MPa
